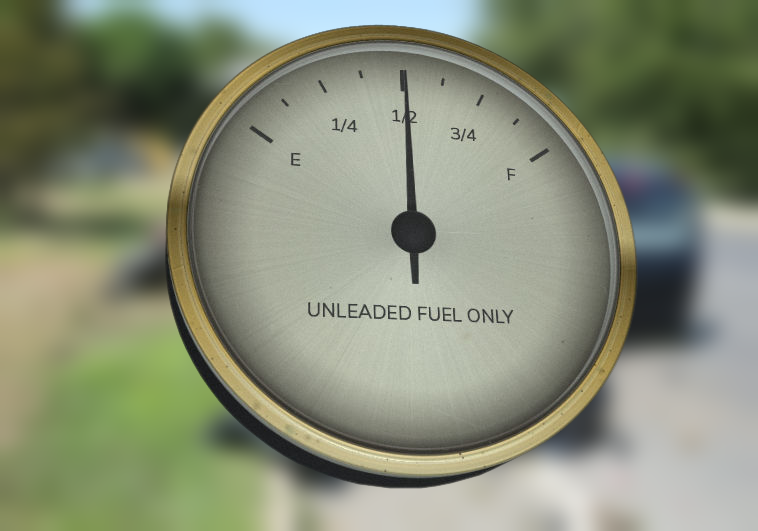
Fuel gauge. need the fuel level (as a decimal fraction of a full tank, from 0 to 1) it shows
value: 0.5
